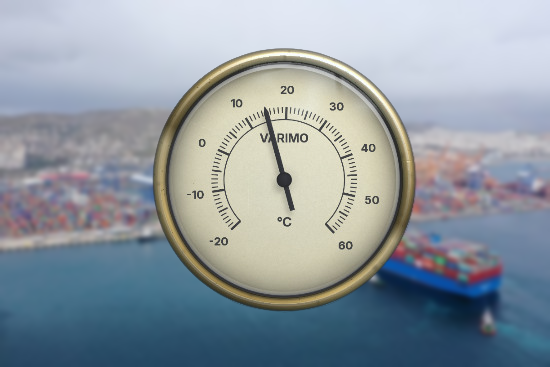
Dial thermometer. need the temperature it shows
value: 15 °C
